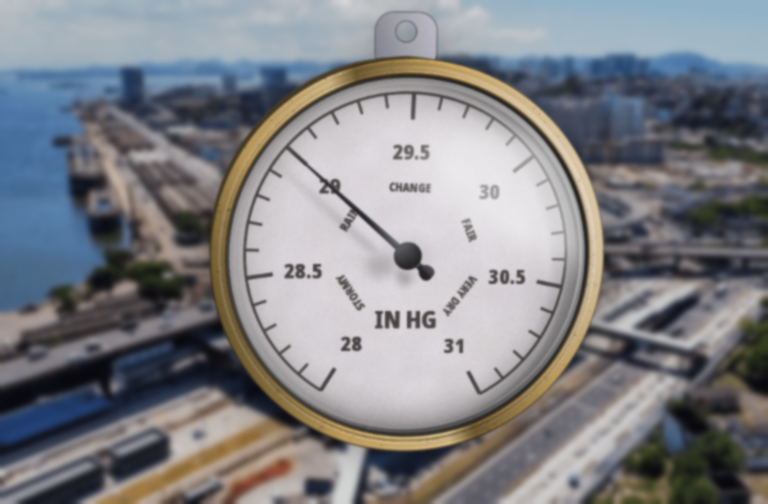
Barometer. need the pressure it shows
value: 29 inHg
